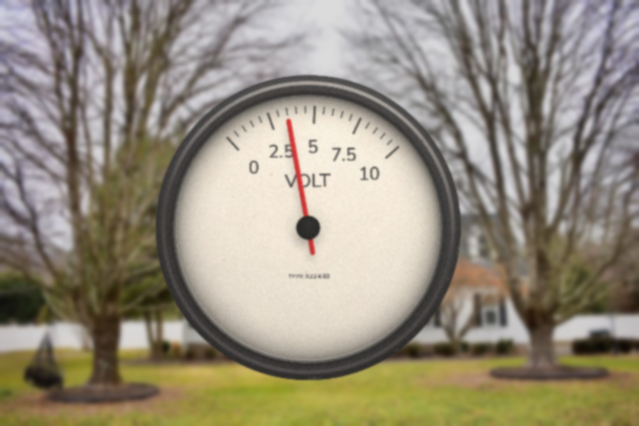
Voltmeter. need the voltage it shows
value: 3.5 V
